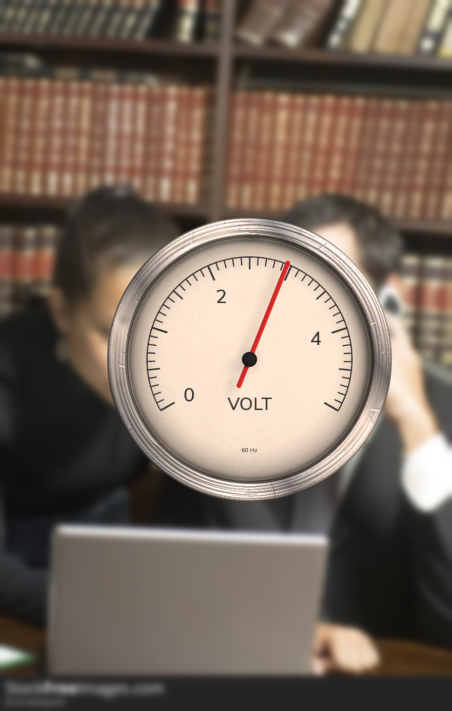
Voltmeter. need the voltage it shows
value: 2.95 V
